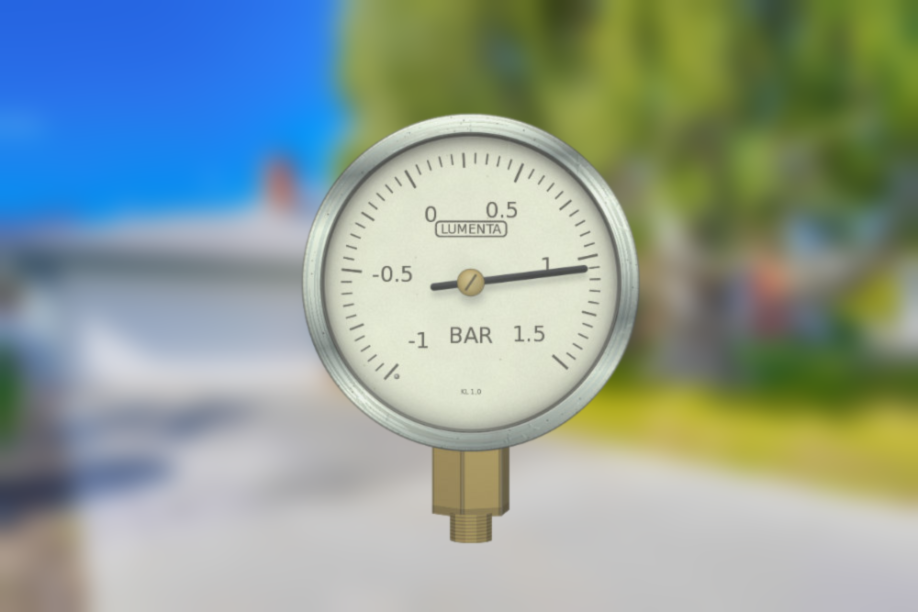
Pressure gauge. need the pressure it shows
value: 1.05 bar
